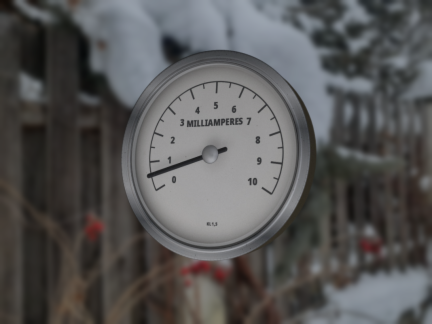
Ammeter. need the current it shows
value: 0.5 mA
